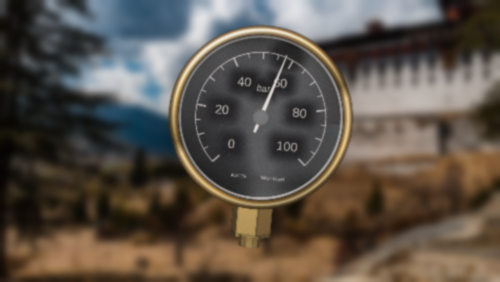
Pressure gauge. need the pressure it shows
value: 57.5 bar
